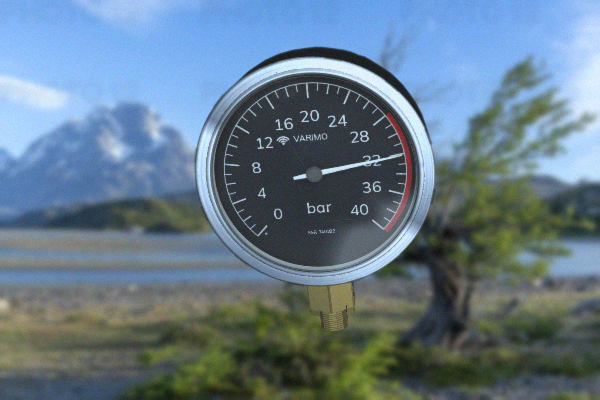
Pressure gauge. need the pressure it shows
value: 32 bar
